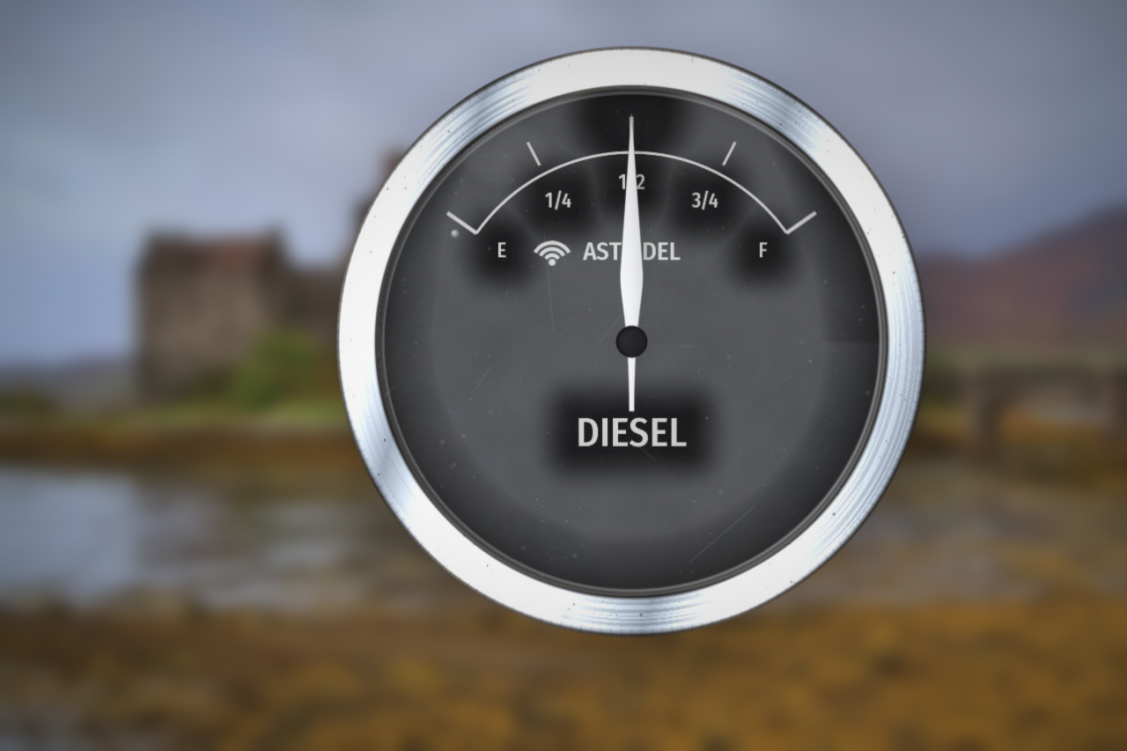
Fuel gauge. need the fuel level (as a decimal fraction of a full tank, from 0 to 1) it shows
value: 0.5
